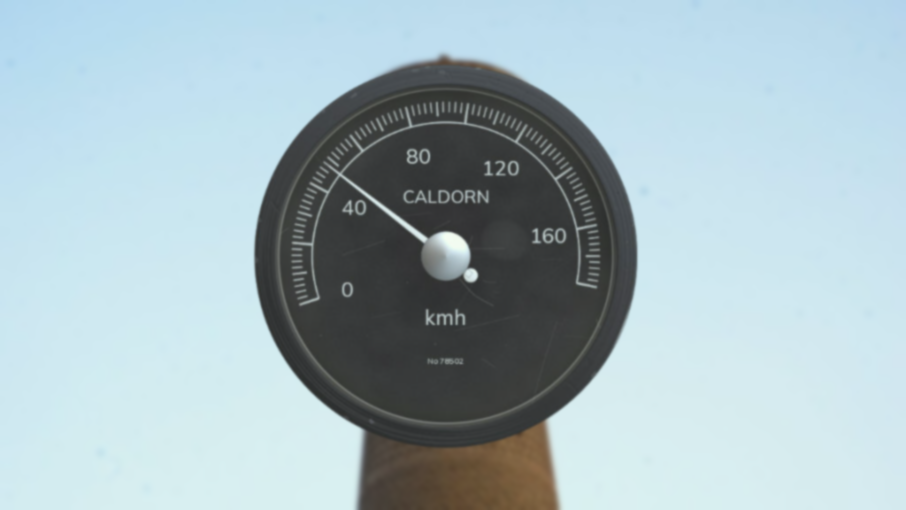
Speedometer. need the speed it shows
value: 48 km/h
